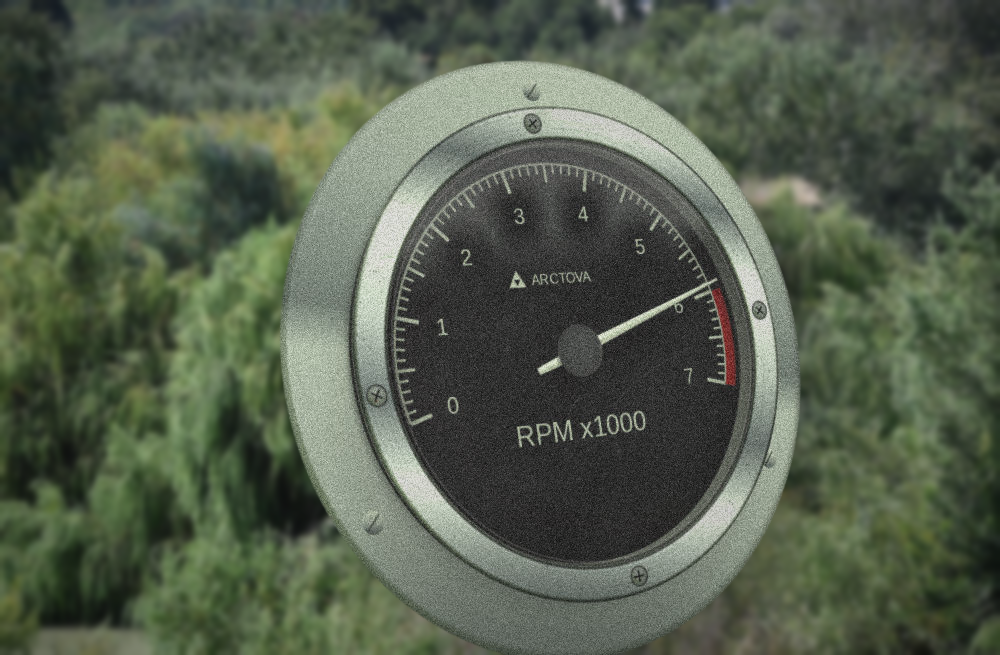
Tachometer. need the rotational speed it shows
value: 5900 rpm
